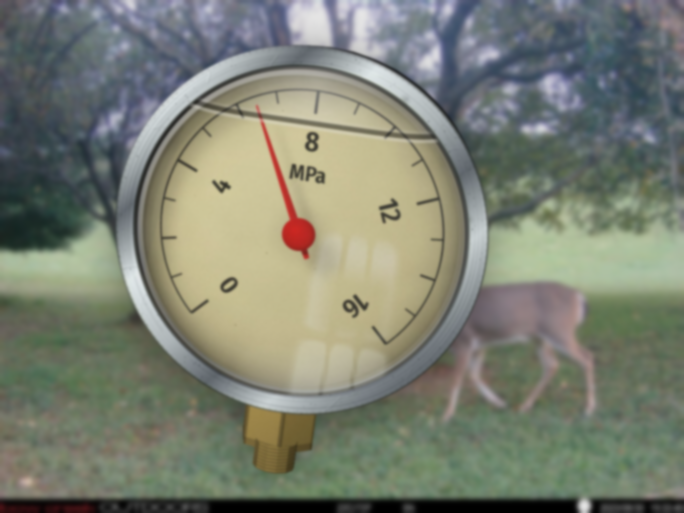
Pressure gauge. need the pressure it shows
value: 6.5 MPa
